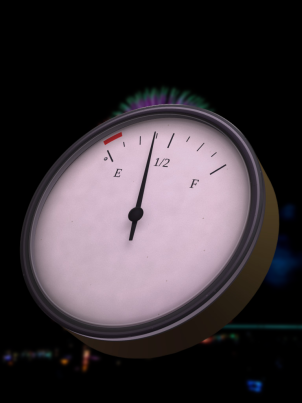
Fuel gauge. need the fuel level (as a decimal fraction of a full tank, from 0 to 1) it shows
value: 0.375
